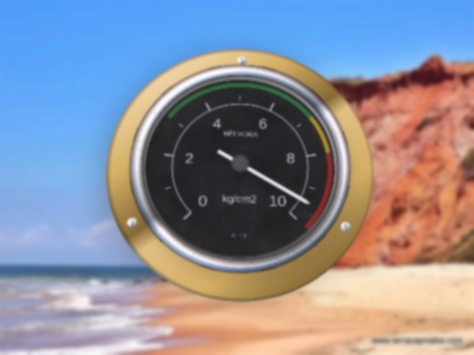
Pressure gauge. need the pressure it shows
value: 9.5 kg/cm²
